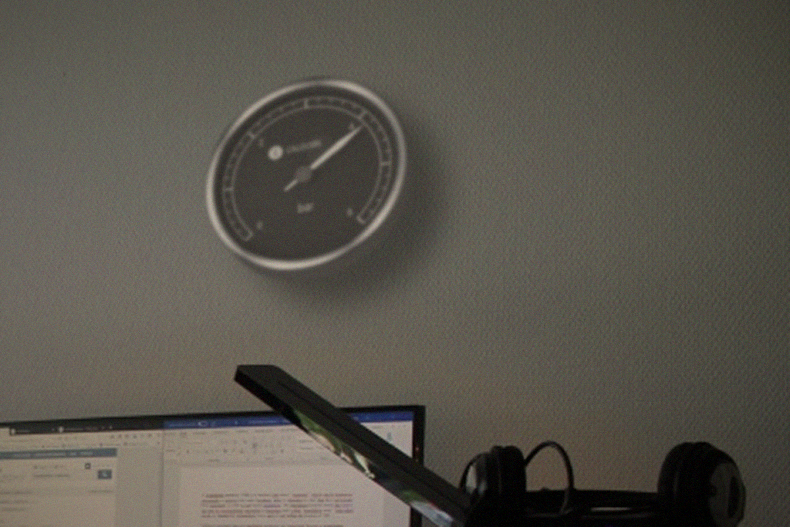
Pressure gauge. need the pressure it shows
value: 4.2 bar
